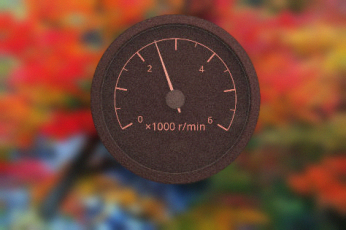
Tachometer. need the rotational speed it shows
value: 2500 rpm
